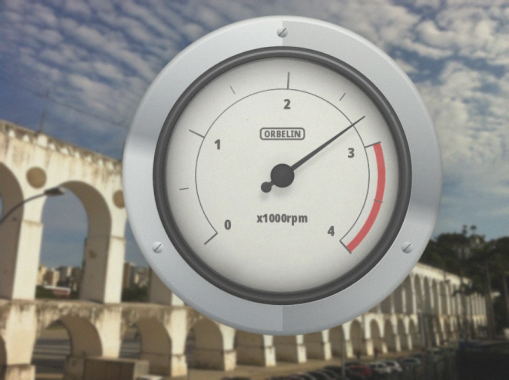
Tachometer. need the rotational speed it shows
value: 2750 rpm
